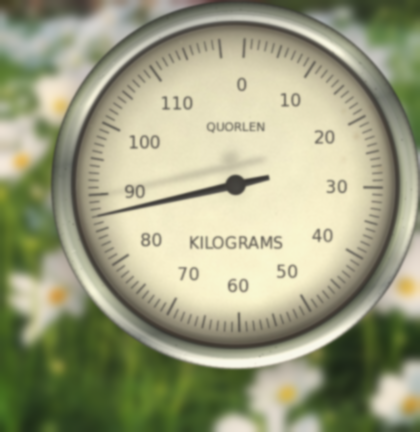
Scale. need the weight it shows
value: 87 kg
